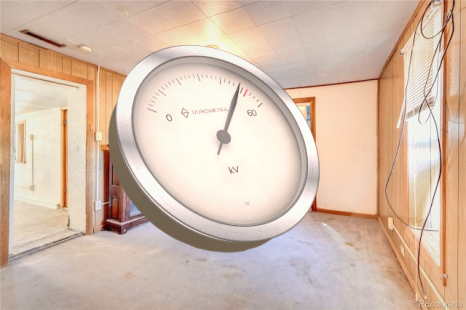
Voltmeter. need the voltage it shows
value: 48 kV
